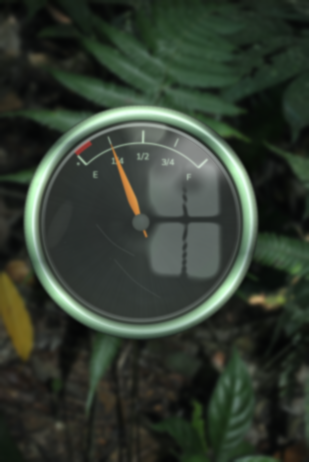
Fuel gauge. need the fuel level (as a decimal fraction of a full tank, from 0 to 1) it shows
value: 0.25
